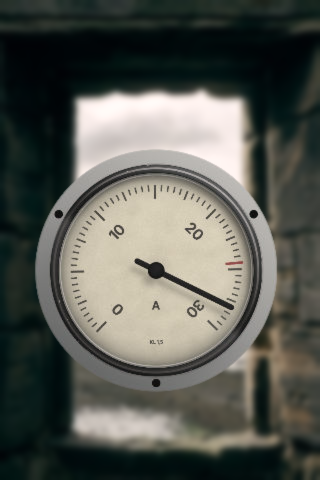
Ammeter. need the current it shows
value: 28 A
